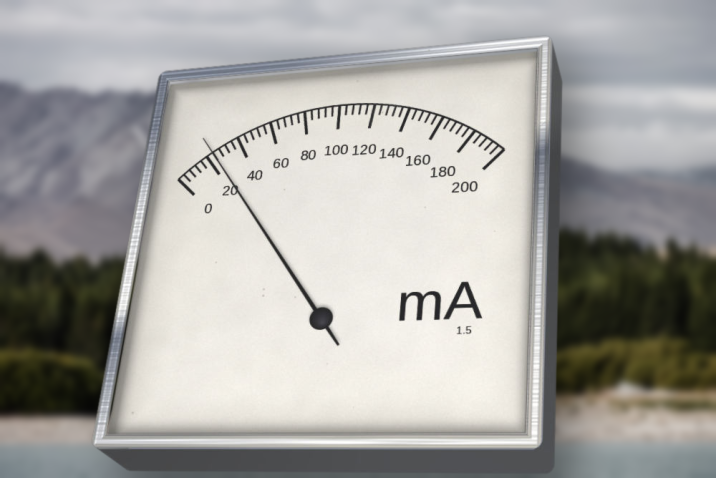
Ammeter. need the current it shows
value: 24 mA
